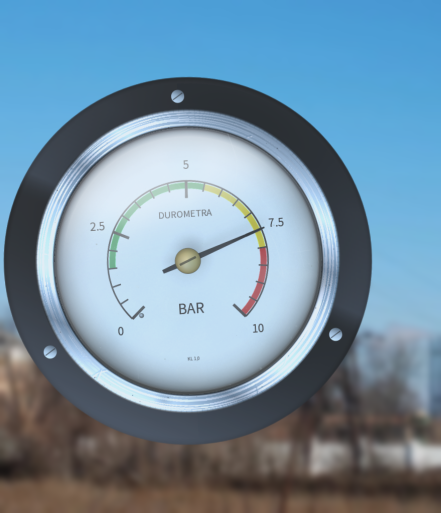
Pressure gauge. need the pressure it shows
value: 7.5 bar
